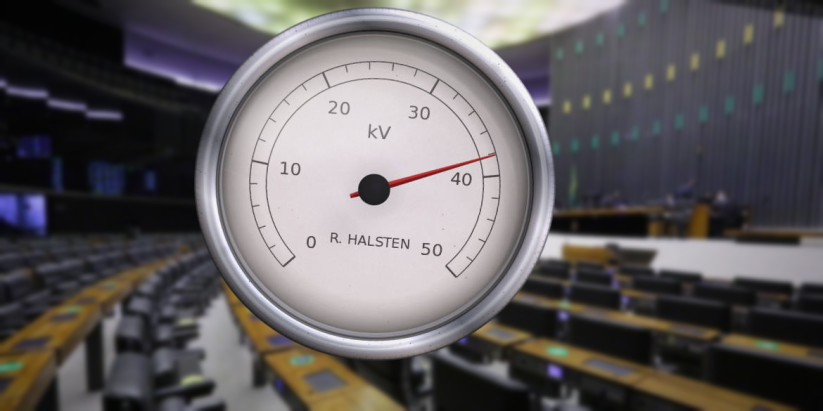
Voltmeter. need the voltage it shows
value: 38 kV
